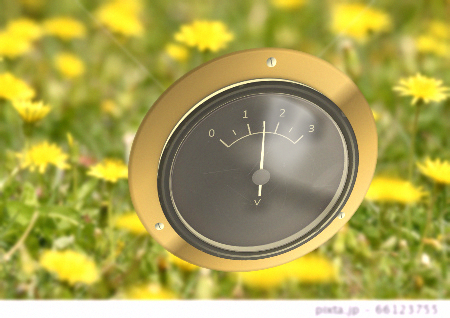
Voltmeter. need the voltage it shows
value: 1.5 V
